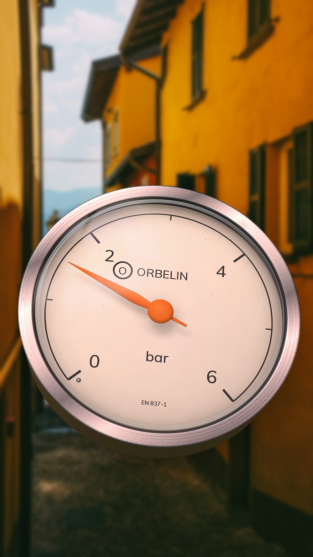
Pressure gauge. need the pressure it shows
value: 1.5 bar
